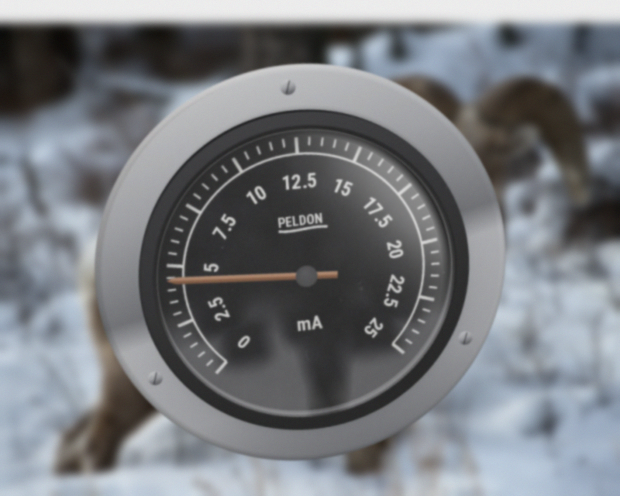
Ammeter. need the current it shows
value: 4.5 mA
